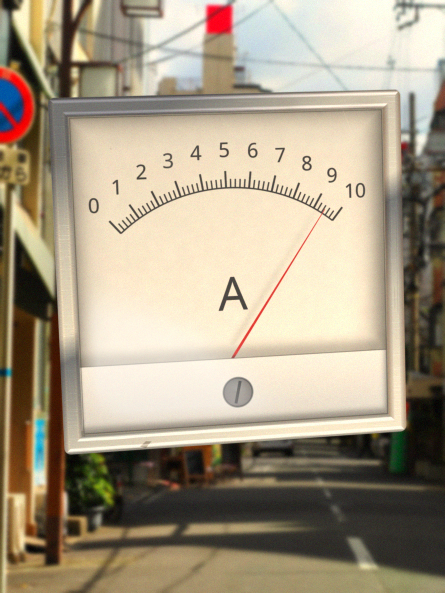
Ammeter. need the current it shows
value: 9.4 A
